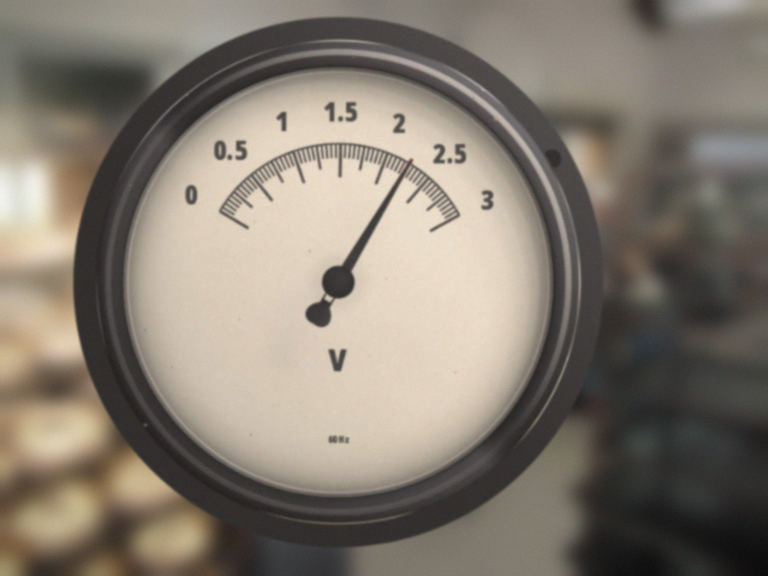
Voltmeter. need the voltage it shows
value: 2.25 V
